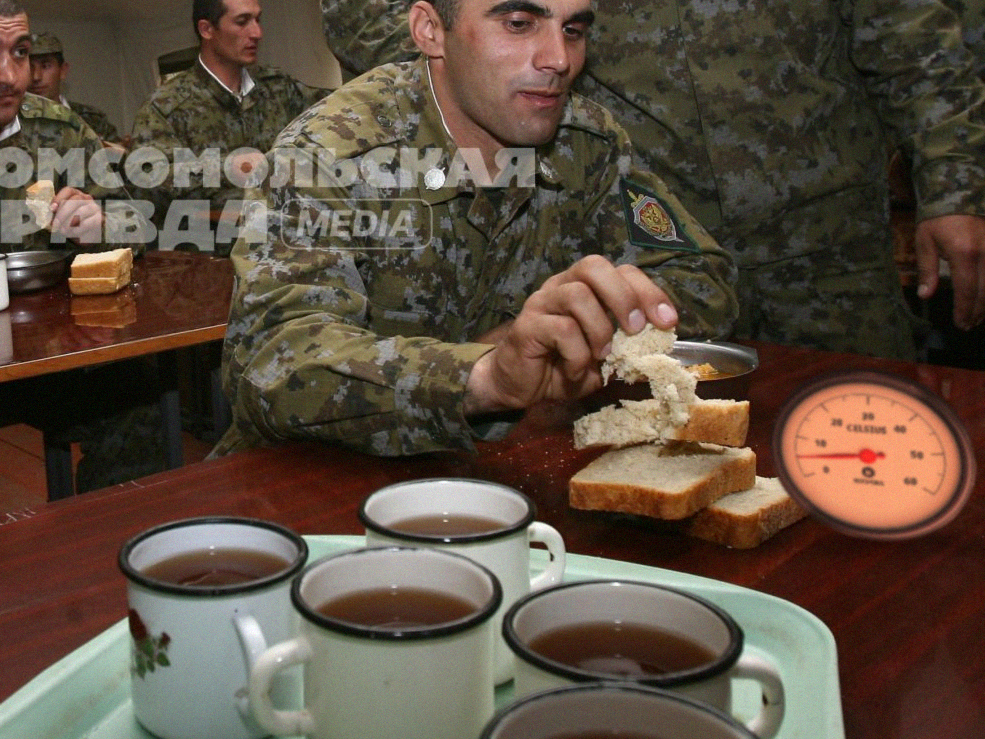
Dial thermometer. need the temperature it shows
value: 5 °C
